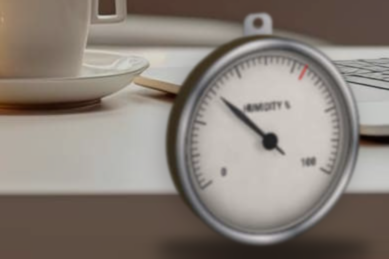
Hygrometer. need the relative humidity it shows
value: 30 %
